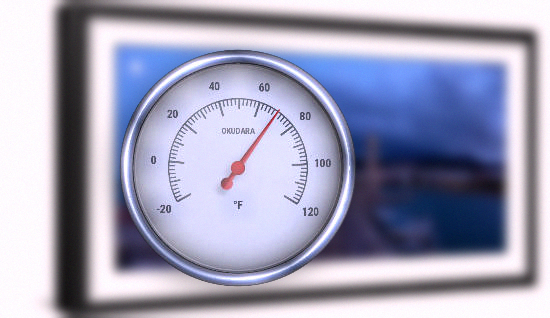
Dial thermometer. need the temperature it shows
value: 70 °F
